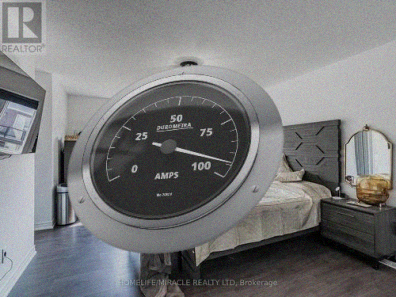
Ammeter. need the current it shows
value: 95 A
